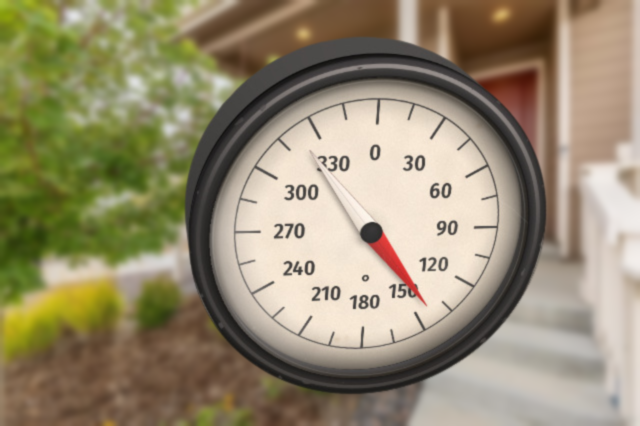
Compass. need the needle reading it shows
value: 142.5 °
